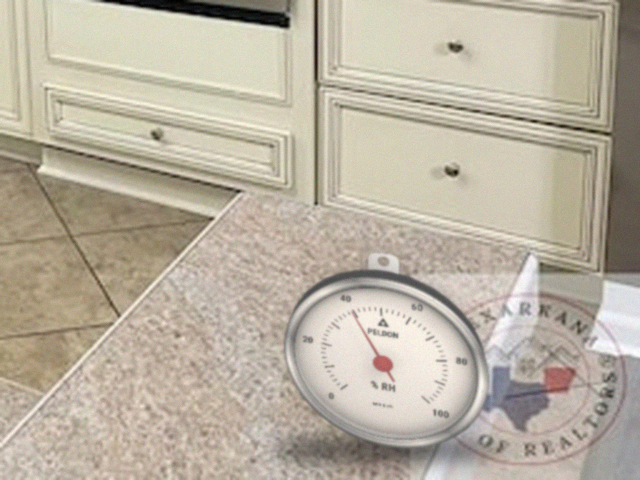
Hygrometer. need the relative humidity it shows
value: 40 %
